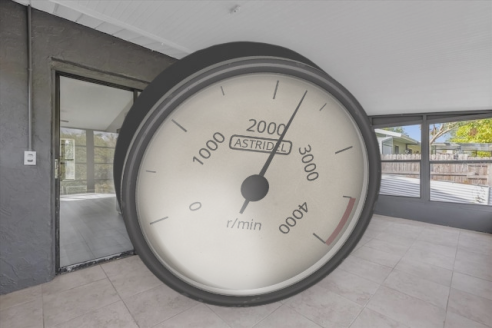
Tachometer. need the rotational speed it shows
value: 2250 rpm
